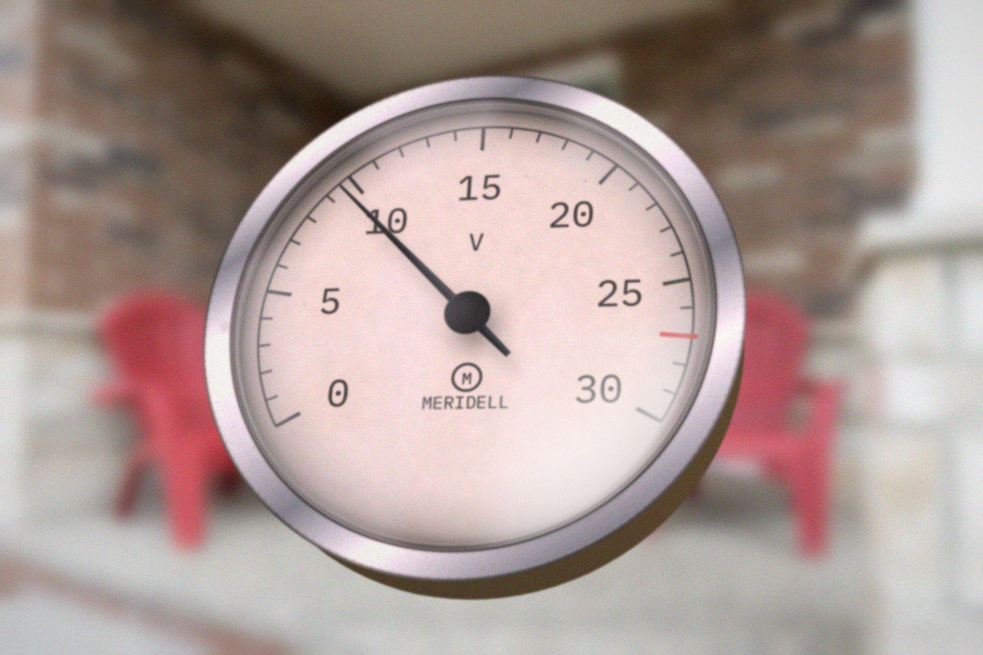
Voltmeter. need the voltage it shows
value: 9.5 V
